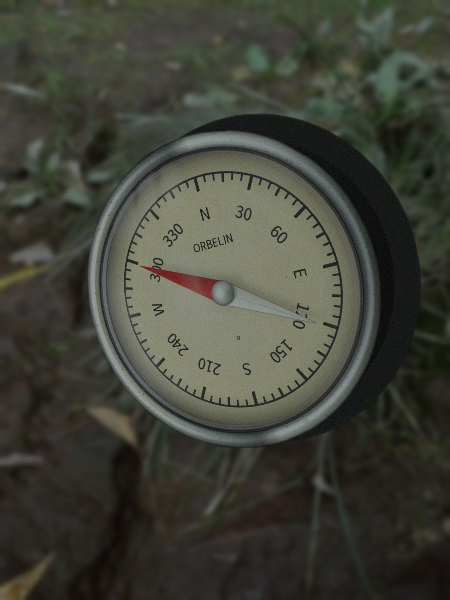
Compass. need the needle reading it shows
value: 300 °
